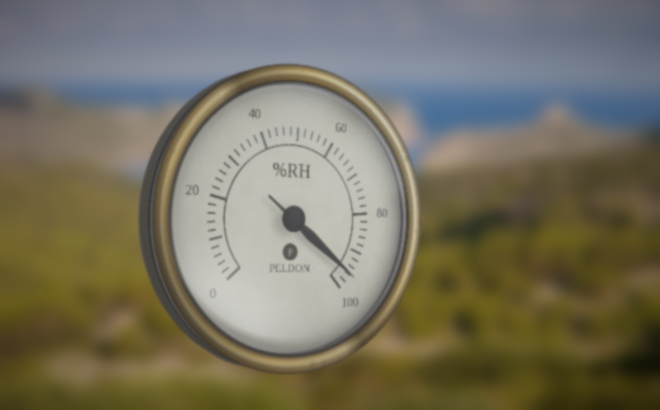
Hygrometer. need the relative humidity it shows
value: 96 %
